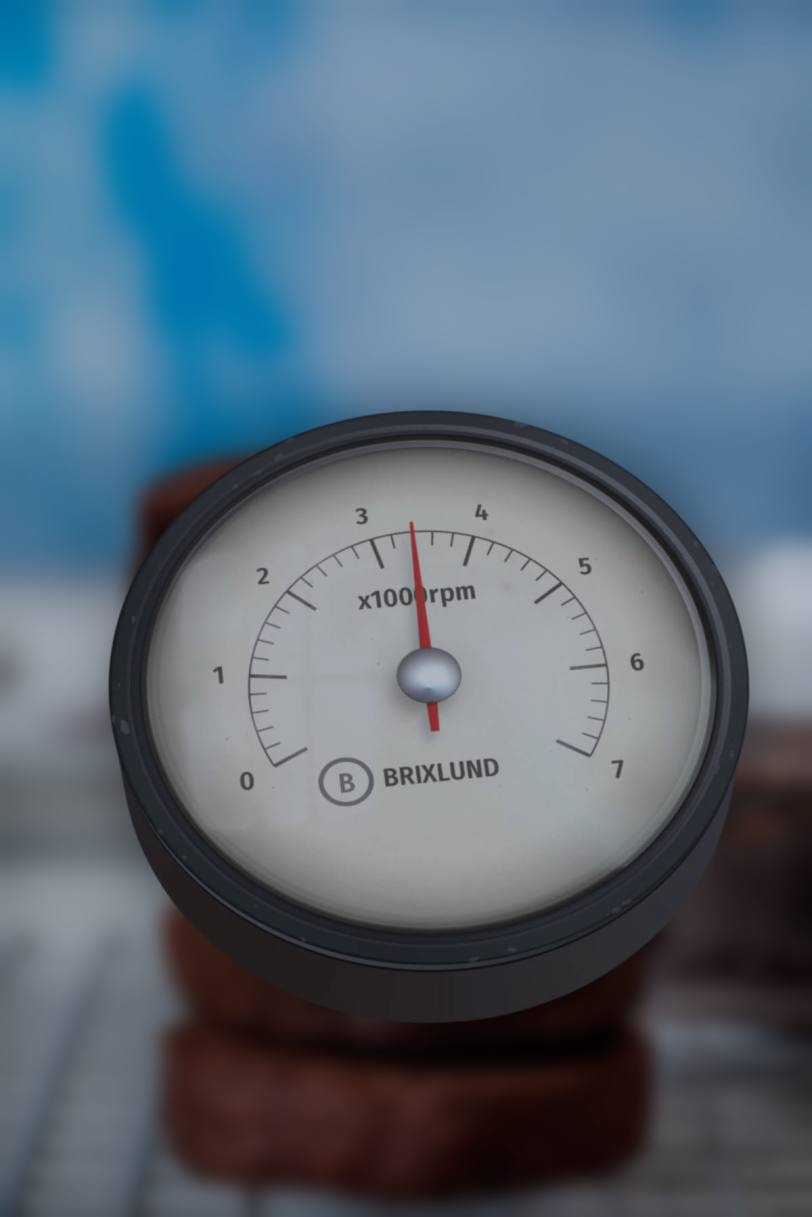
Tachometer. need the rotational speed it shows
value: 3400 rpm
